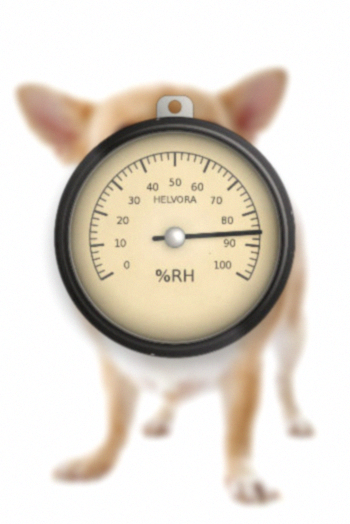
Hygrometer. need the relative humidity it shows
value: 86 %
